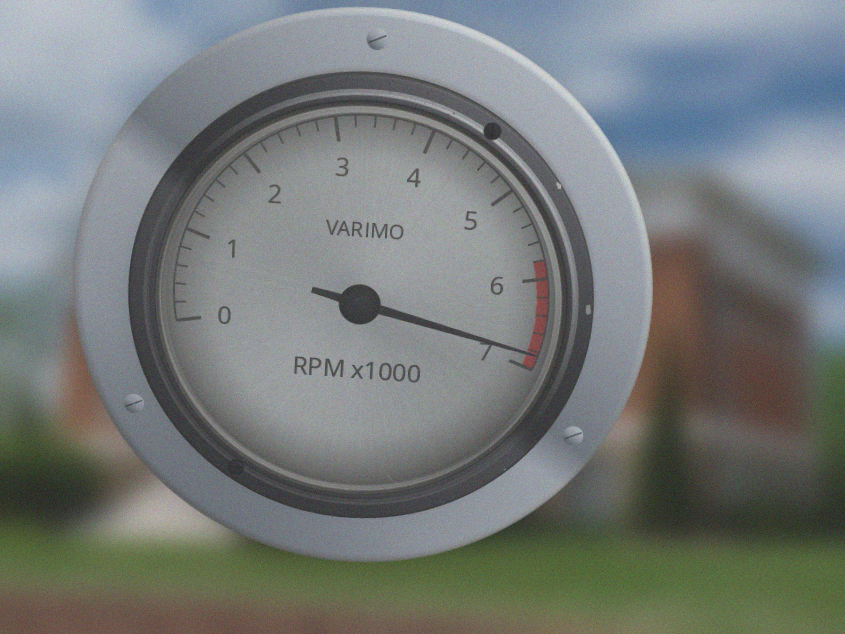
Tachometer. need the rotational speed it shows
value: 6800 rpm
